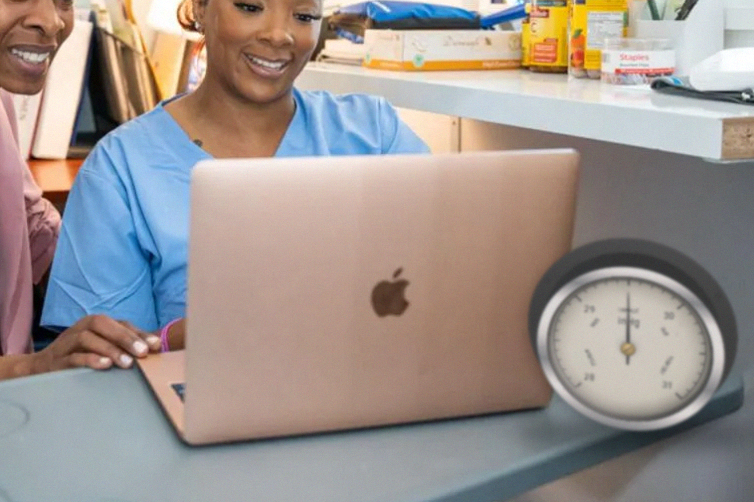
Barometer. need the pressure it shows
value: 29.5 inHg
